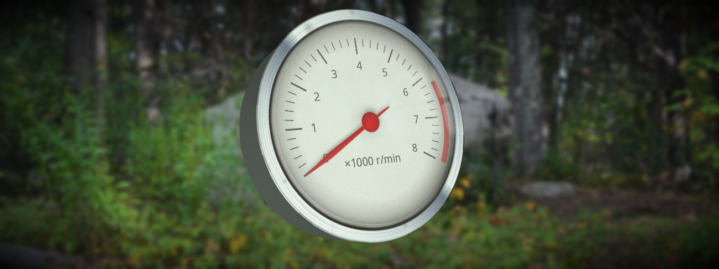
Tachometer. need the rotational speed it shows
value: 0 rpm
